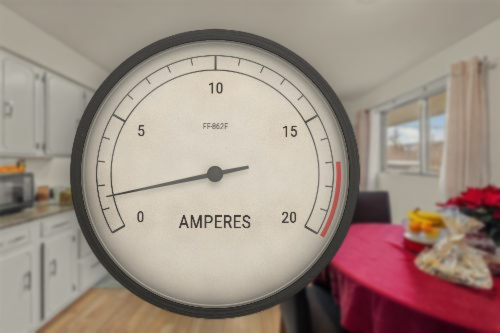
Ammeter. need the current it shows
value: 1.5 A
